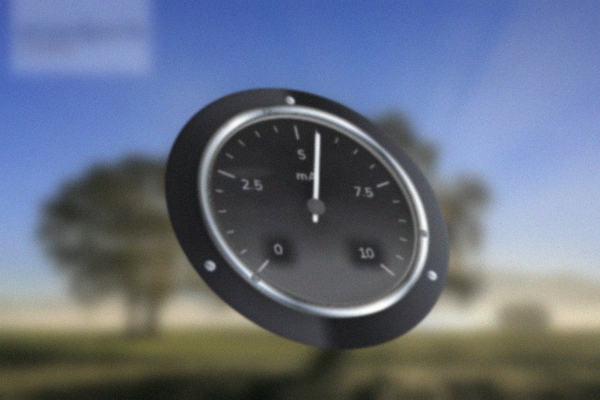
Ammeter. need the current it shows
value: 5.5 mA
